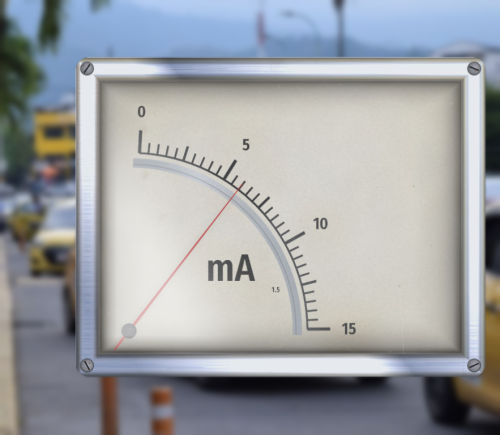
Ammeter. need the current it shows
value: 6 mA
